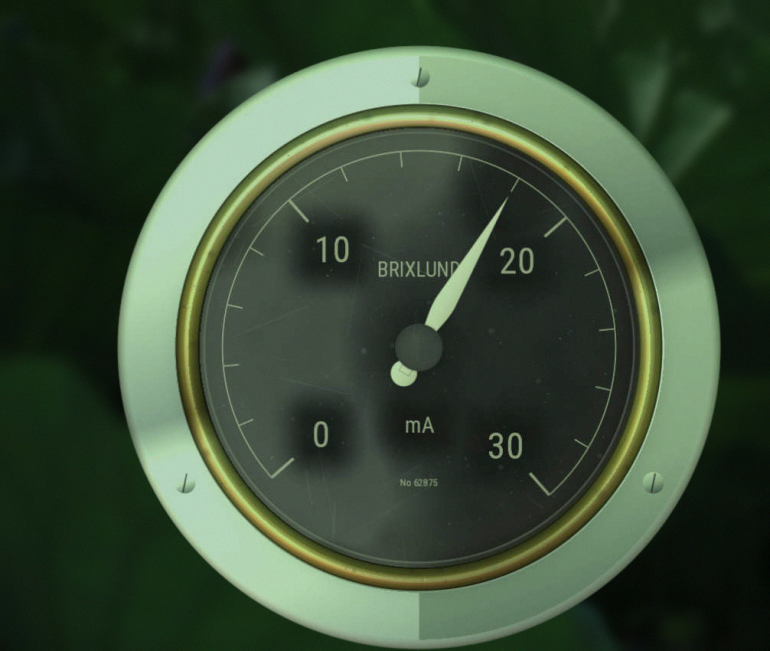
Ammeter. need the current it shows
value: 18 mA
